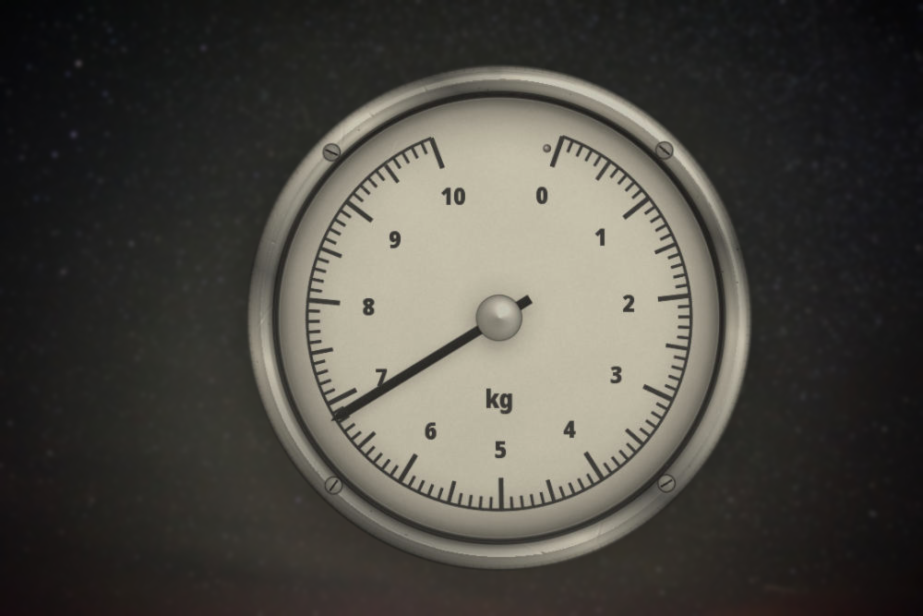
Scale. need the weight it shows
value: 6.85 kg
